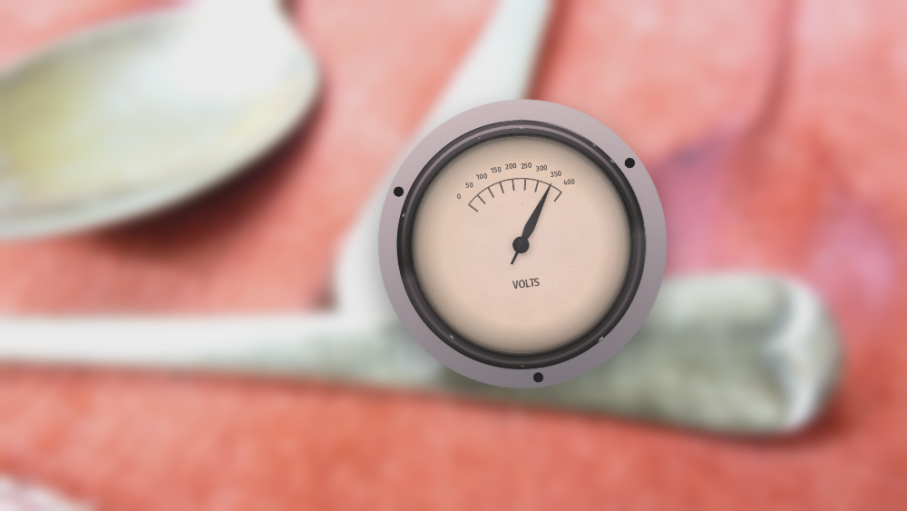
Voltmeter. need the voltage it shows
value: 350 V
